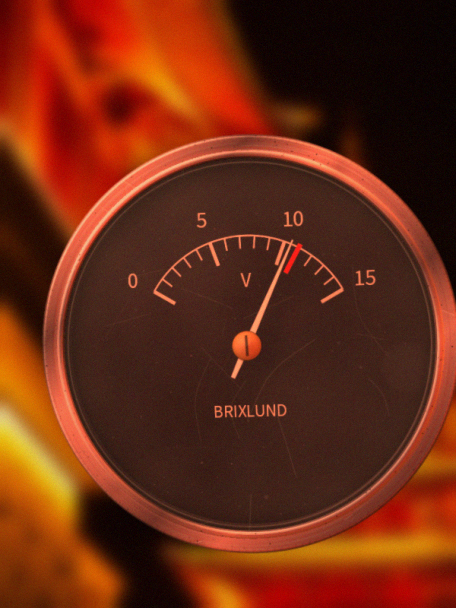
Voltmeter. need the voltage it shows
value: 10.5 V
